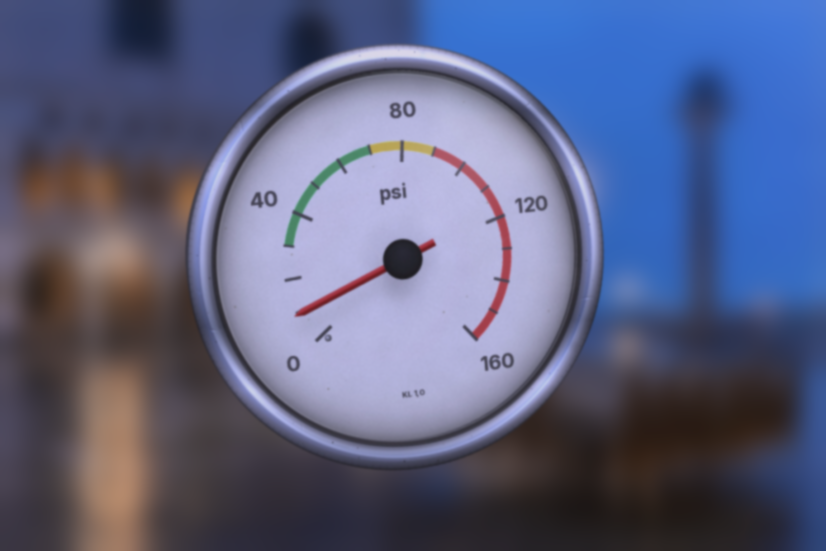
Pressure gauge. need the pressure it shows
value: 10 psi
